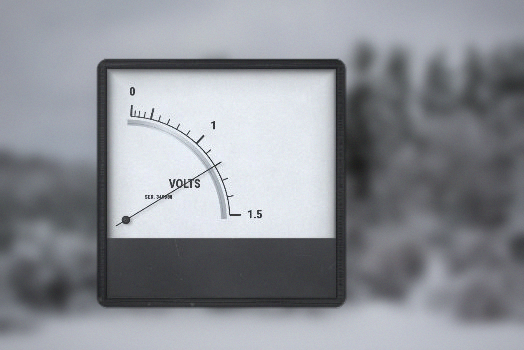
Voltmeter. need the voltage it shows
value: 1.2 V
